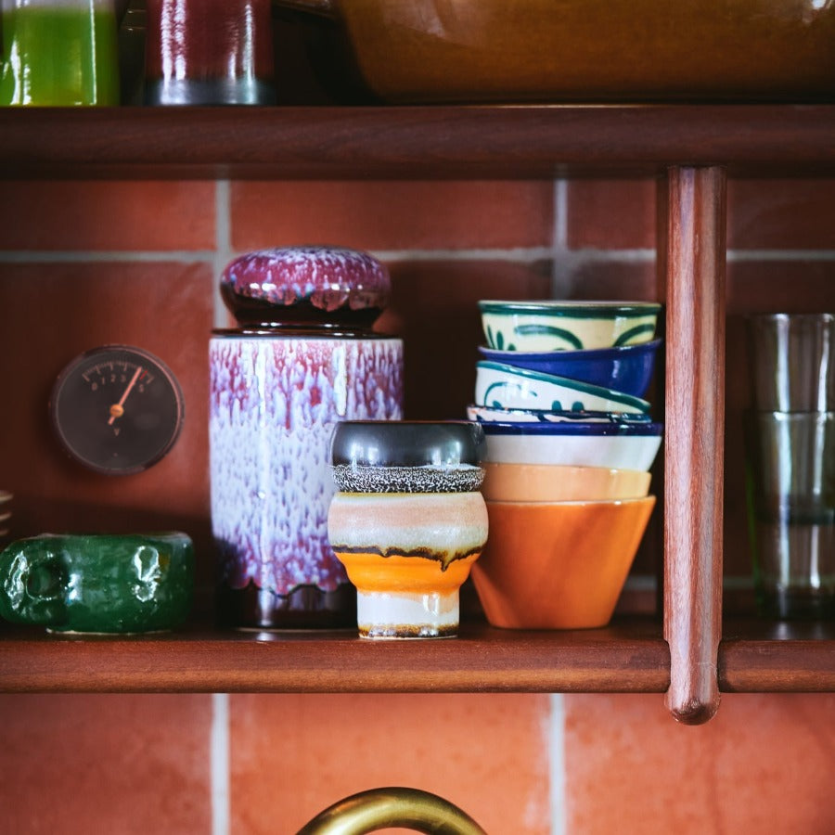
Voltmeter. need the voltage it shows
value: 4 V
